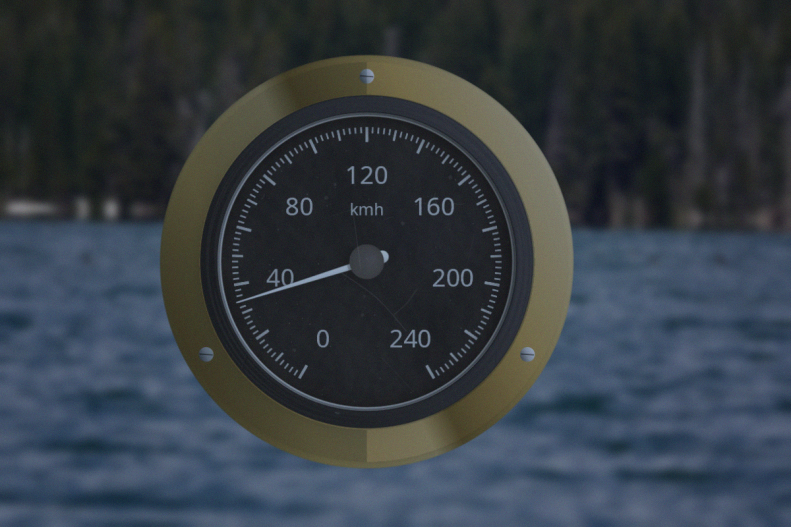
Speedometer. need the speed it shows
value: 34 km/h
